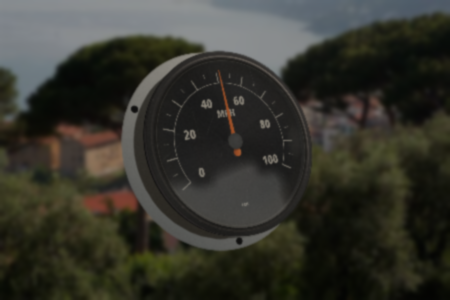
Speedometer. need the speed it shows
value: 50 mph
